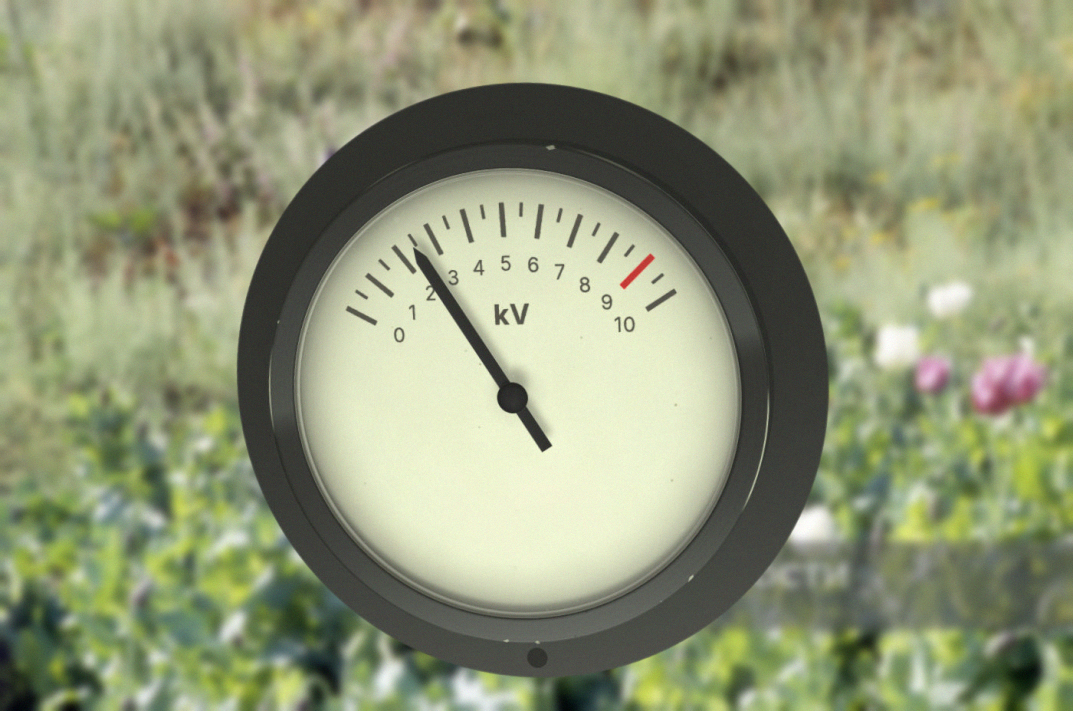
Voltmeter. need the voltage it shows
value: 2.5 kV
